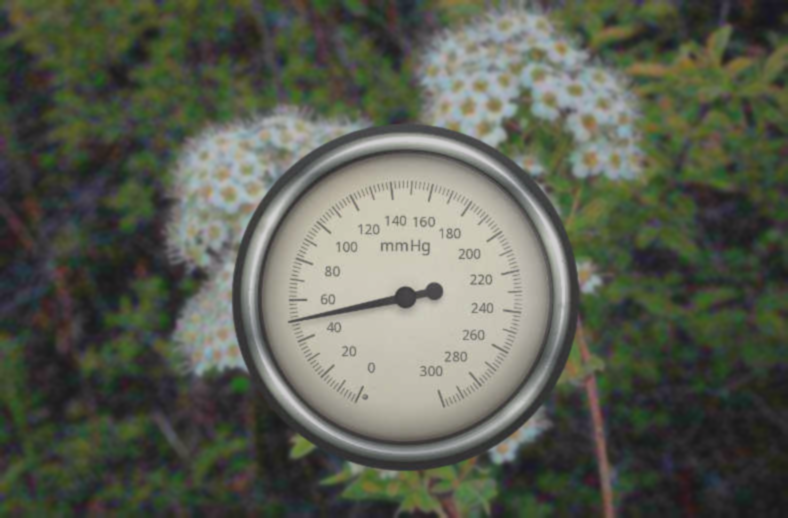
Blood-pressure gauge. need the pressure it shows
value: 50 mmHg
